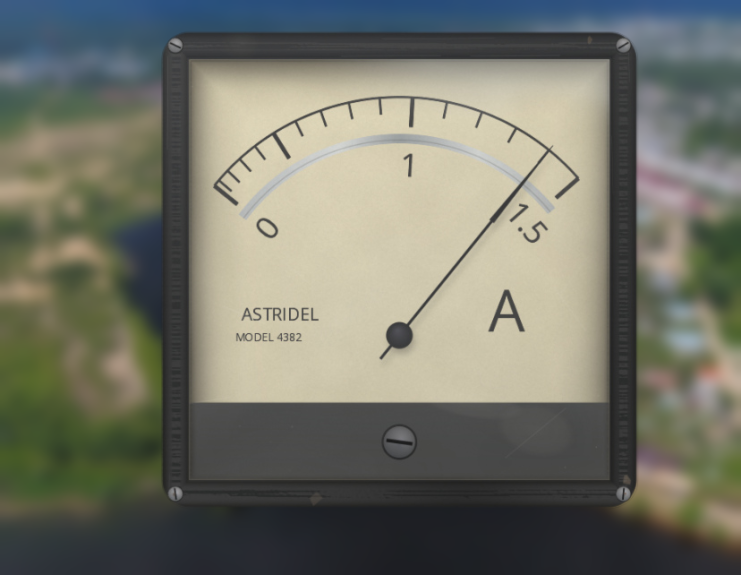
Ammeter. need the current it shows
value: 1.4 A
